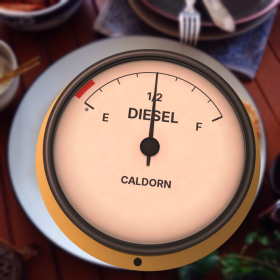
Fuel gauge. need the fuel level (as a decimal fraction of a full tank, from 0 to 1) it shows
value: 0.5
